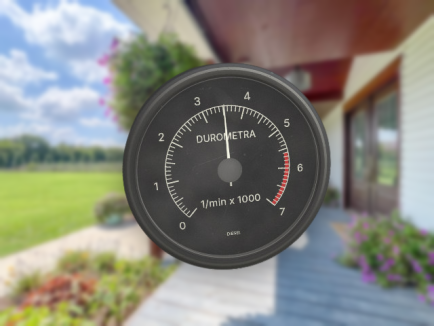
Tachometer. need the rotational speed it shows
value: 3500 rpm
